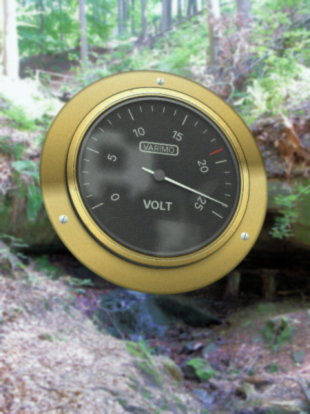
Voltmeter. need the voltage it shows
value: 24 V
